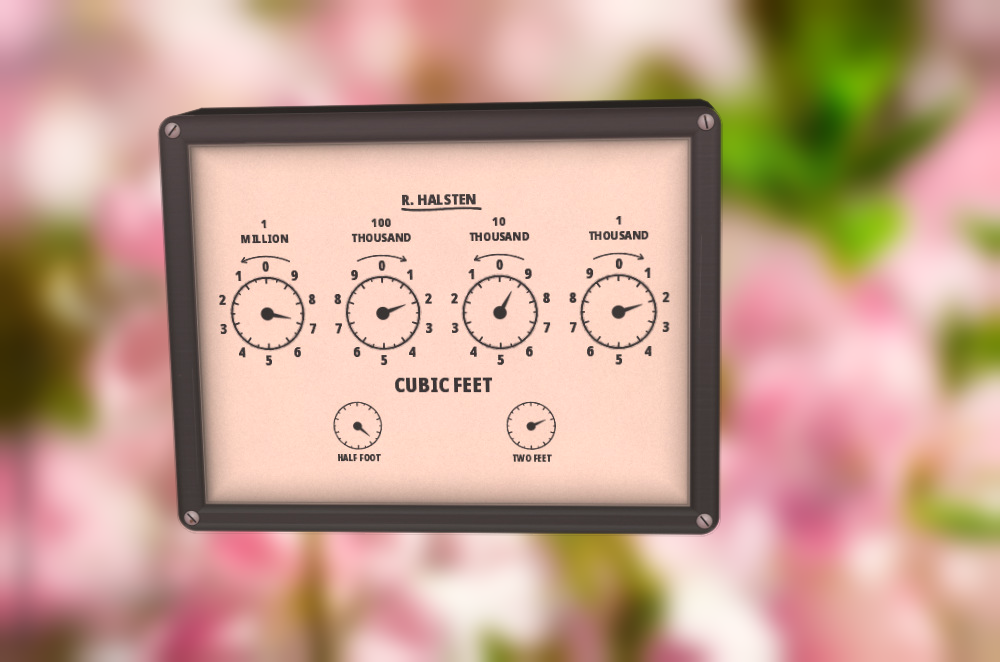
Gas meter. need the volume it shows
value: 719200 ft³
